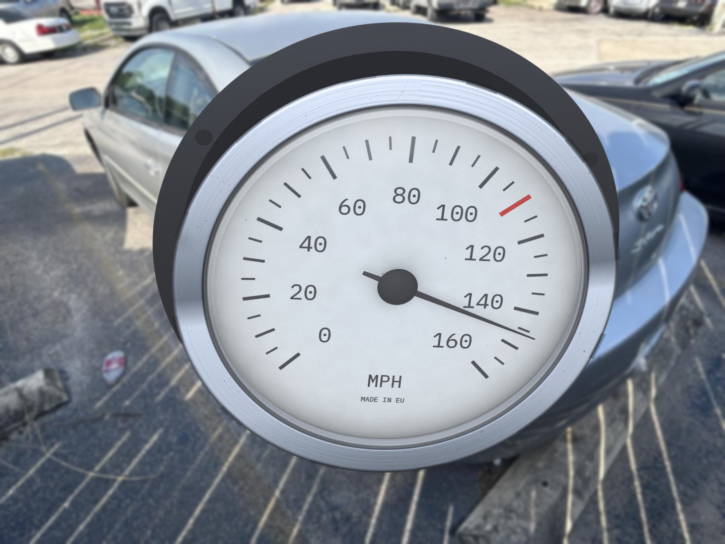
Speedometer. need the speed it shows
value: 145 mph
